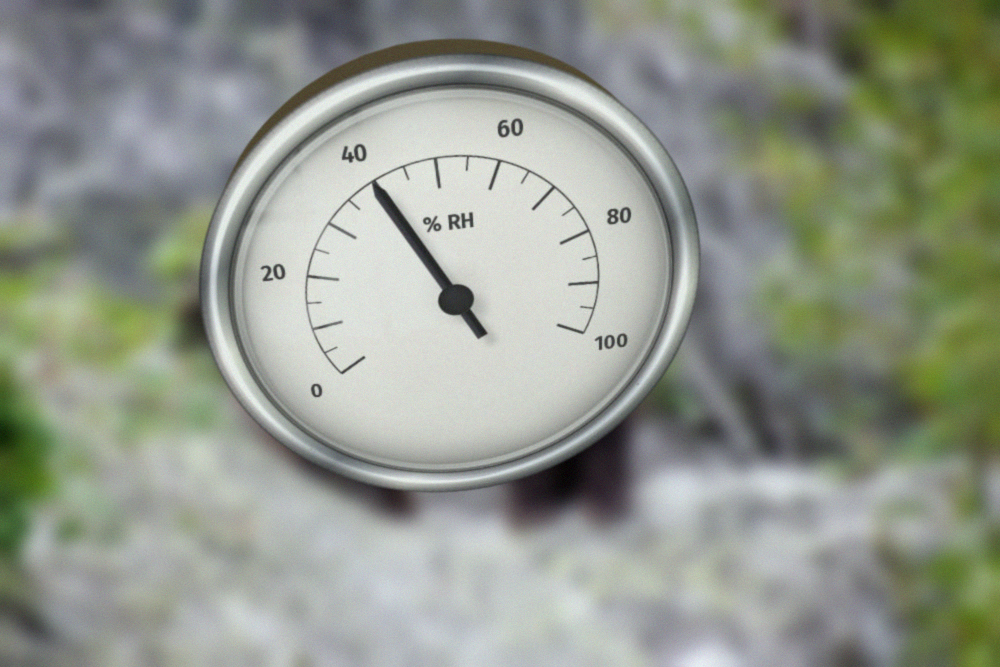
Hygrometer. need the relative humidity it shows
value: 40 %
